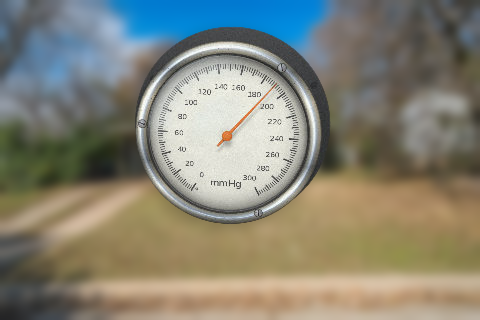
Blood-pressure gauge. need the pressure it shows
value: 190 mmHg
